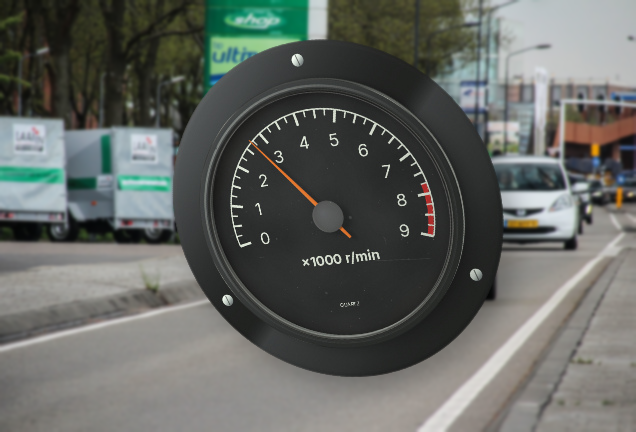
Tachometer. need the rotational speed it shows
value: 2750 rpm
